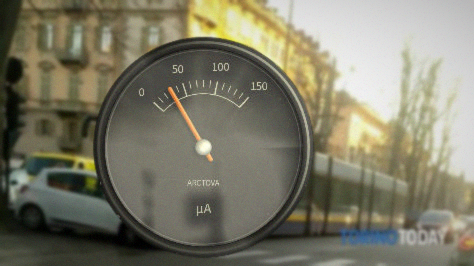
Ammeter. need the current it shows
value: 30 µA
